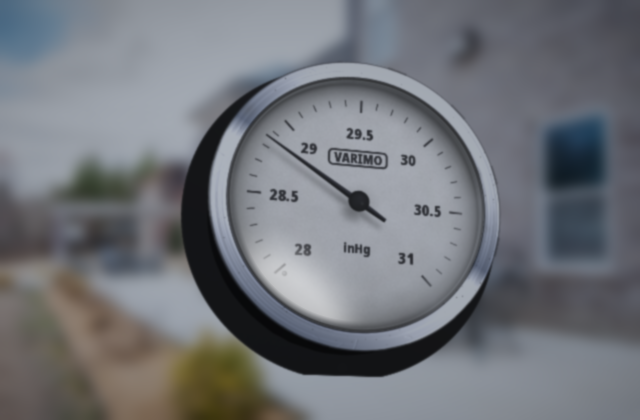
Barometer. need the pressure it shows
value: 28.85 inHg
